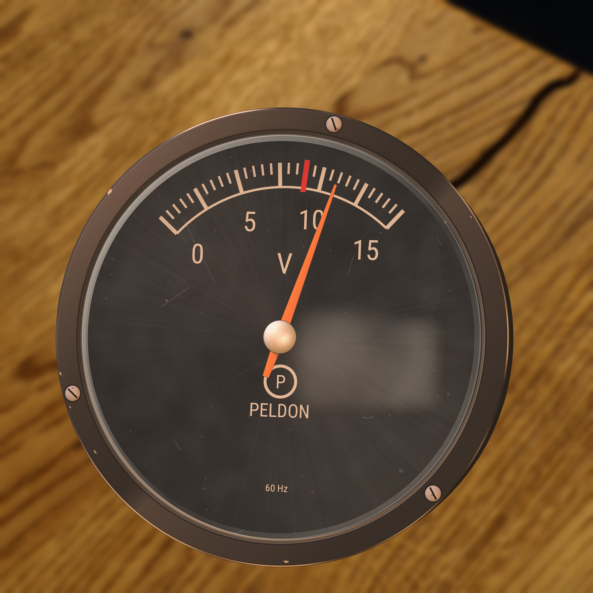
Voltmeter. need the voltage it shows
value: 11 V
